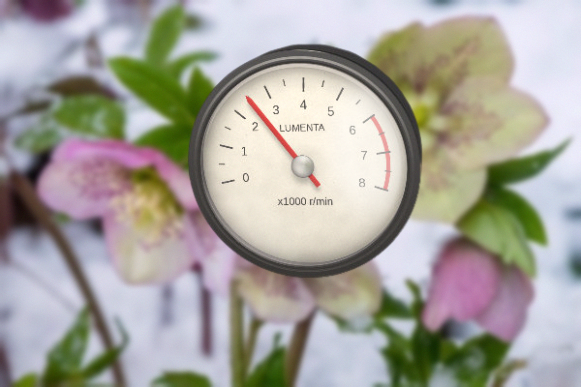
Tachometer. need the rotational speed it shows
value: 2500 rpm
